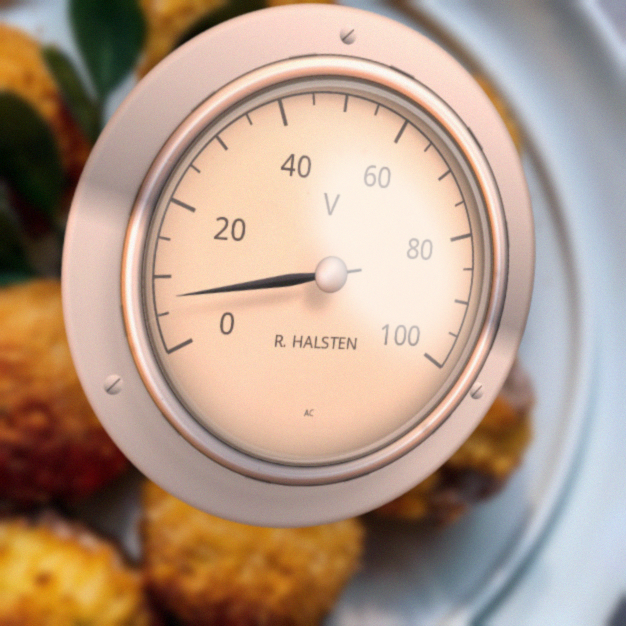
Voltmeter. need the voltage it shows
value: 7.5 V
